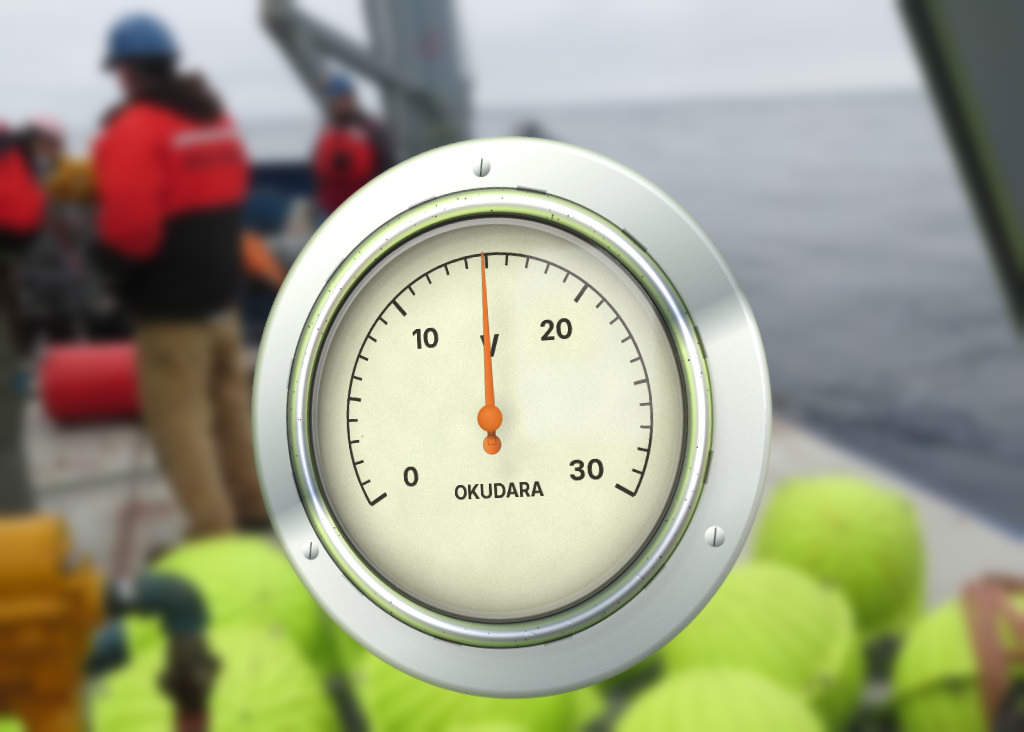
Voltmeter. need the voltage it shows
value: 15 V
